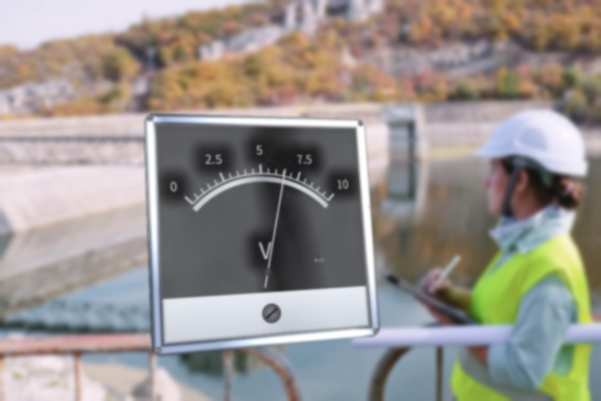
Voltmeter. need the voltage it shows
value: 6.5 V
